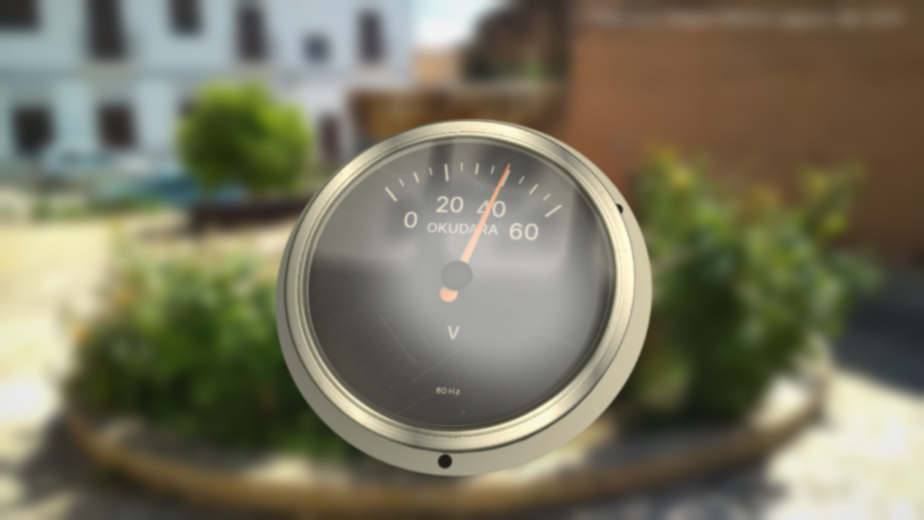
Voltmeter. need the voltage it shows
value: 40 V
